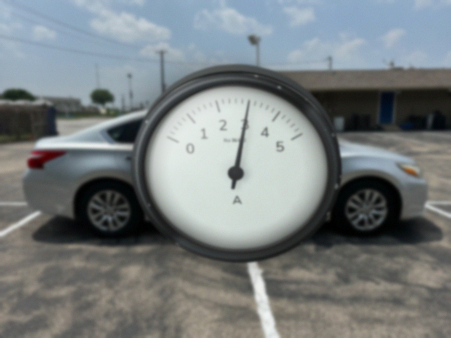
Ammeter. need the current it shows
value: 3 A
